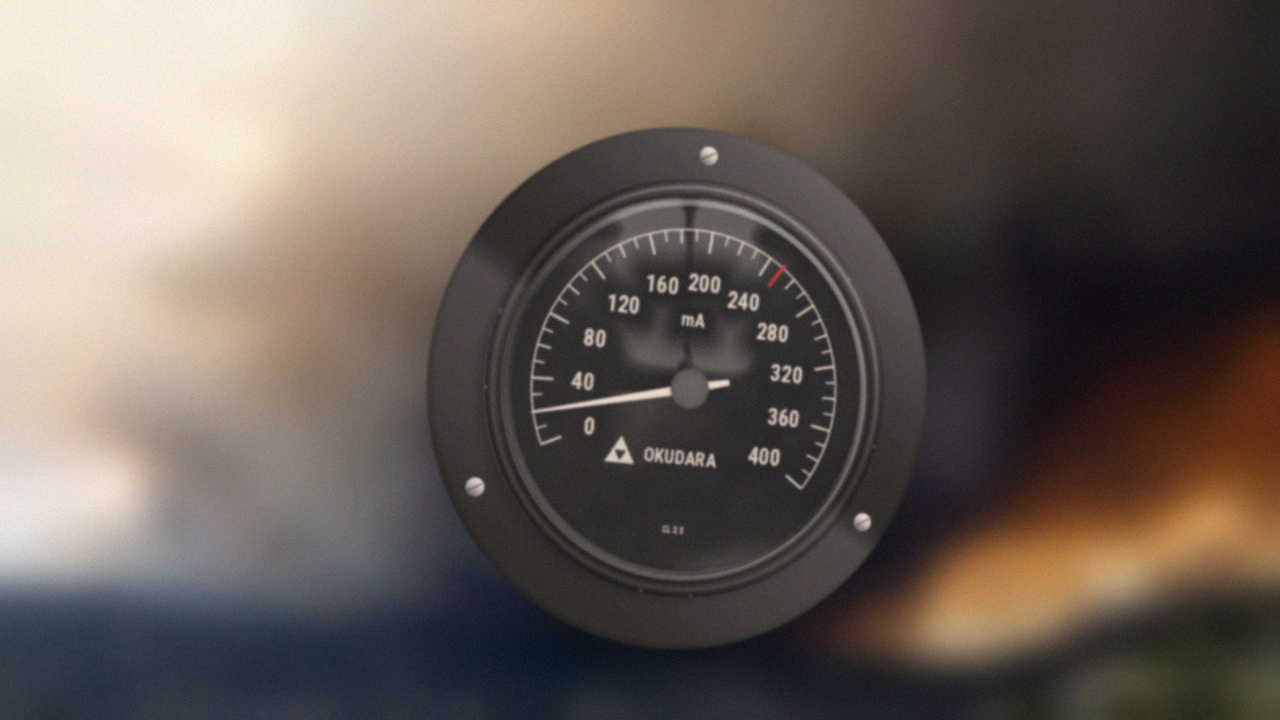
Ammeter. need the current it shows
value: 20 mA
